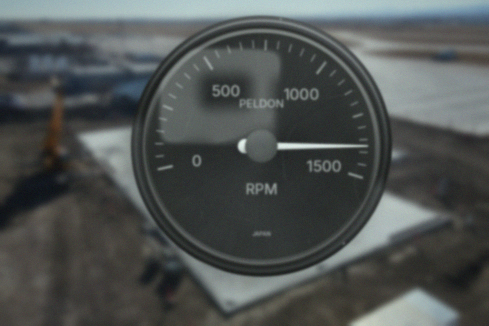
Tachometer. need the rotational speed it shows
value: 1375 rpm
